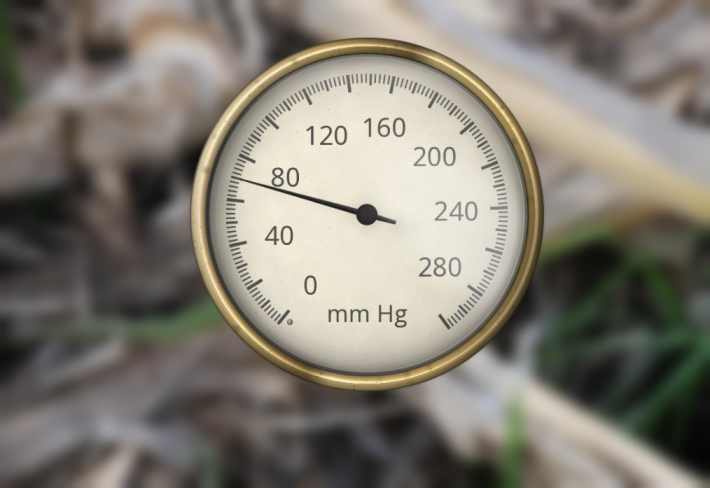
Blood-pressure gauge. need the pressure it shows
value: 70 mmHg
